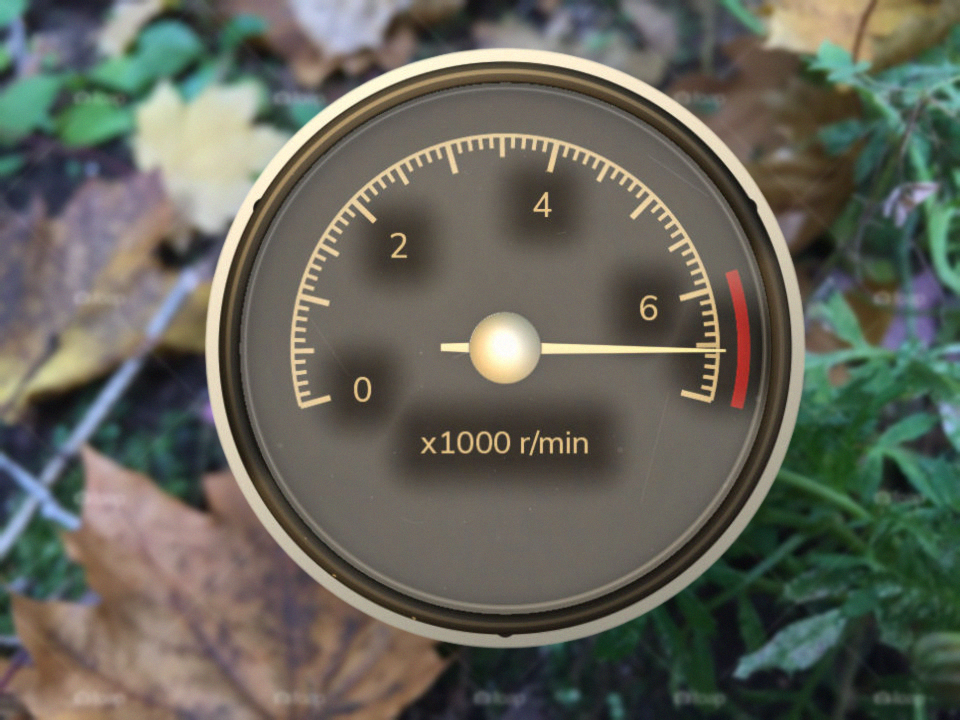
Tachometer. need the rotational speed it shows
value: 6550 rpm
